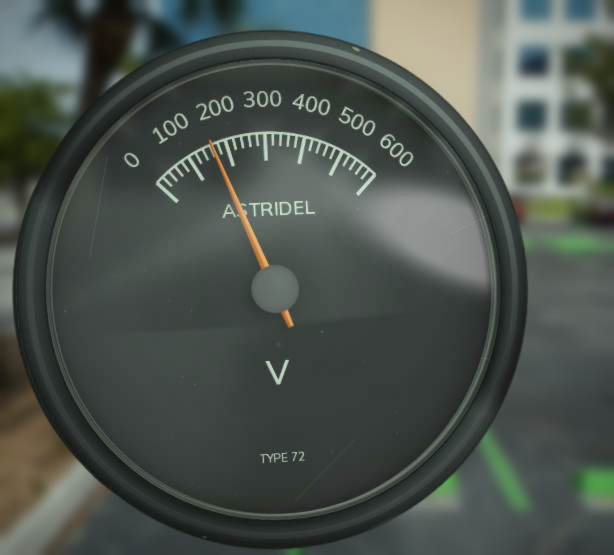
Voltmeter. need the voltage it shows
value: 160 V
